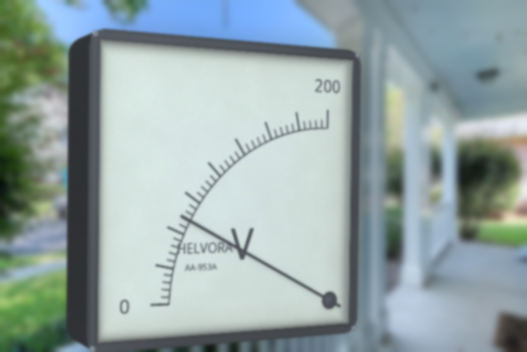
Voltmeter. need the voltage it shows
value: 60 V
